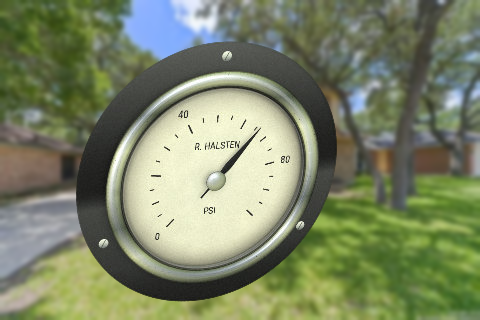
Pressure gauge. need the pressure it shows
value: 65 psi
